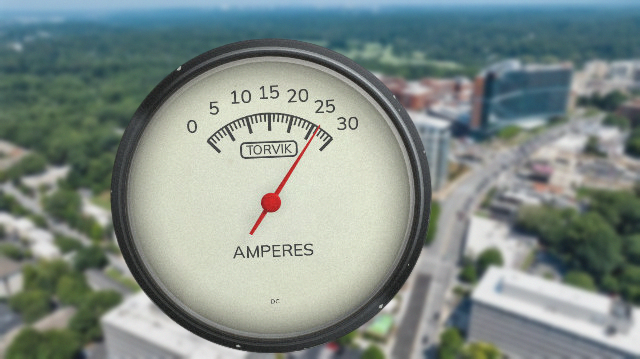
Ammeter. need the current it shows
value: 26 A
